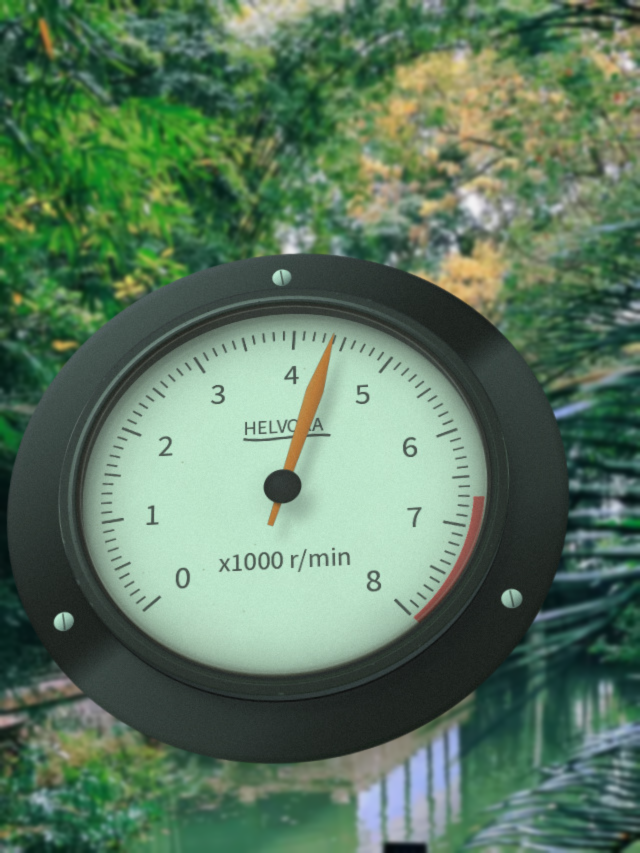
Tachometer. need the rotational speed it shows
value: 4400 rpm
